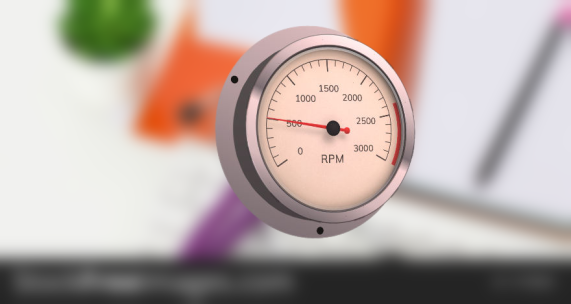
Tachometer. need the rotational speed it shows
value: 500 rpm
